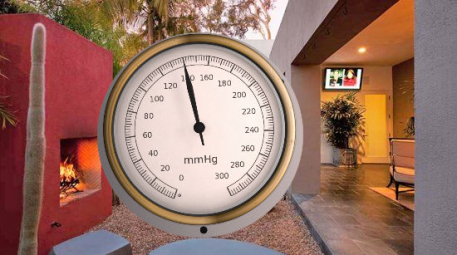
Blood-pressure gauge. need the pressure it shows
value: 140 mmHg
